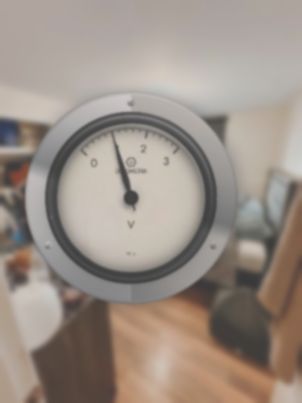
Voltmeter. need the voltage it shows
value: 1 V
